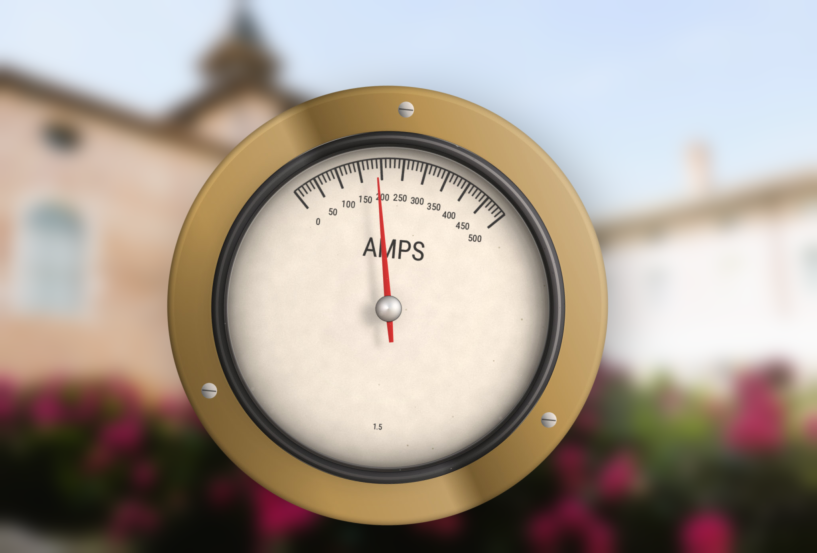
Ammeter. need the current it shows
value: 190 A
